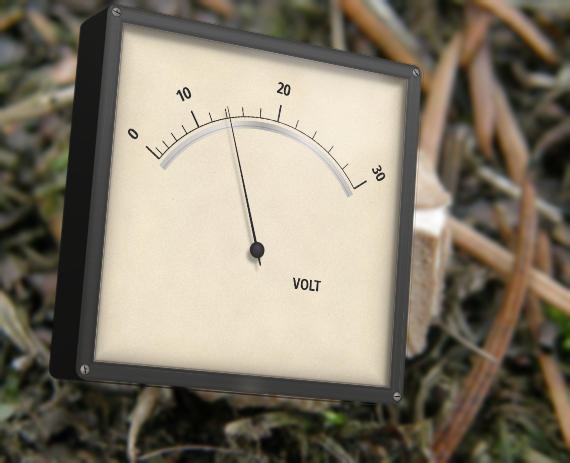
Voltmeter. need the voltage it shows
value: 14 V
